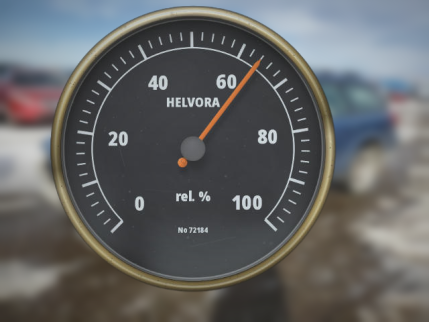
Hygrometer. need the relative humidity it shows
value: 64 %
